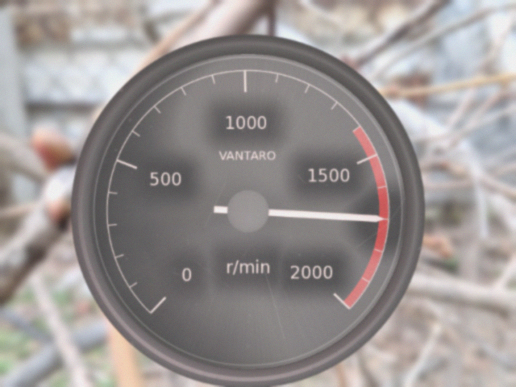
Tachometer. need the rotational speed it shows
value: 1700 rpm
